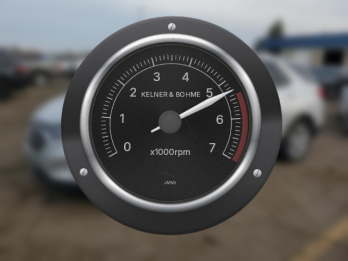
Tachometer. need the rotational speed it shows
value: 5300 rpm
